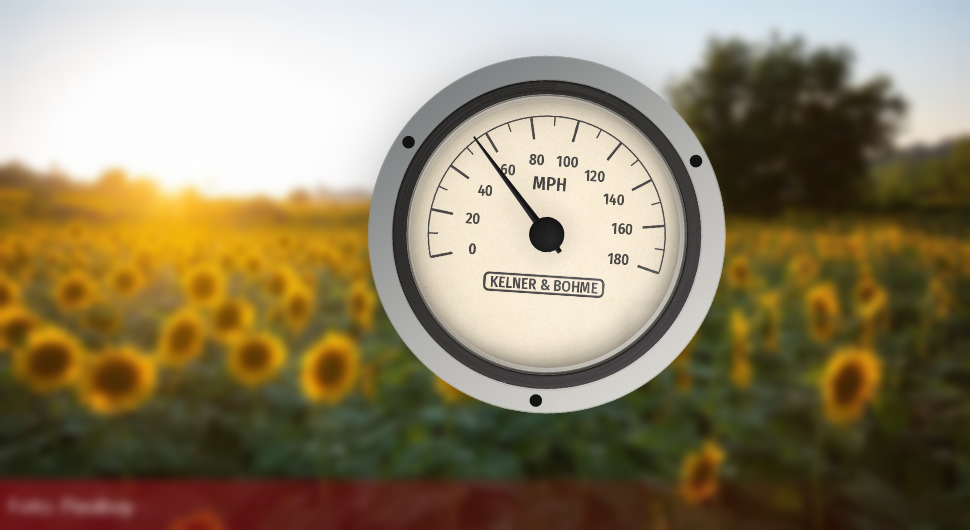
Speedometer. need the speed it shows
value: 55 mph
